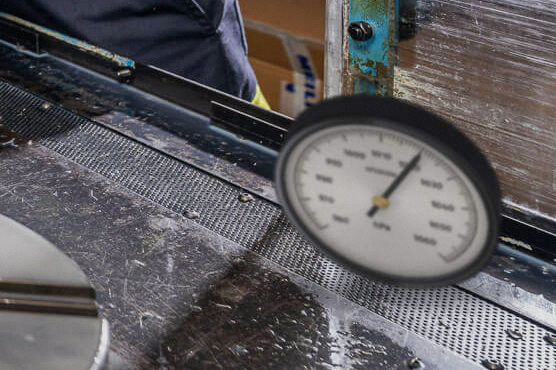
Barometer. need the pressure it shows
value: 1020 hPa
